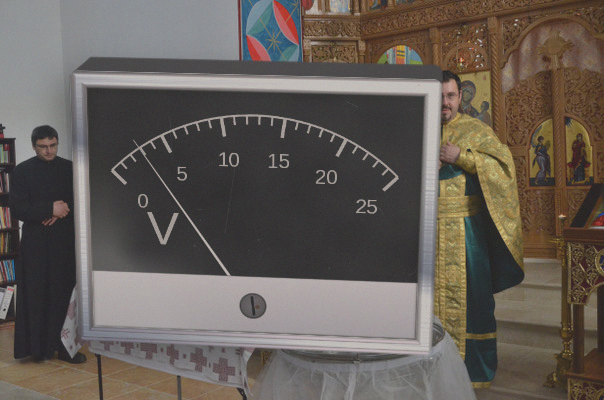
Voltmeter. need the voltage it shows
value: 3 V
